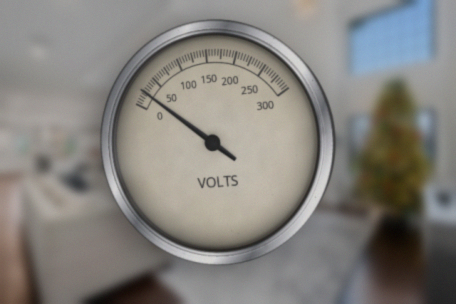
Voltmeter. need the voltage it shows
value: 25 V
